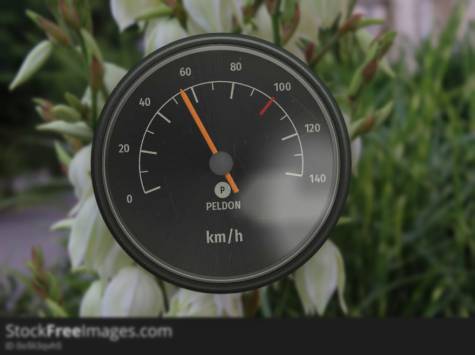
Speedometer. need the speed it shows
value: 55 km/h
